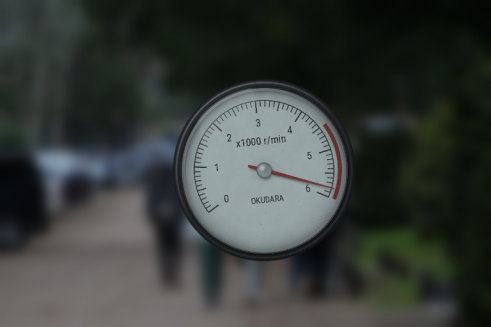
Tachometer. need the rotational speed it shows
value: 5800 rpm
